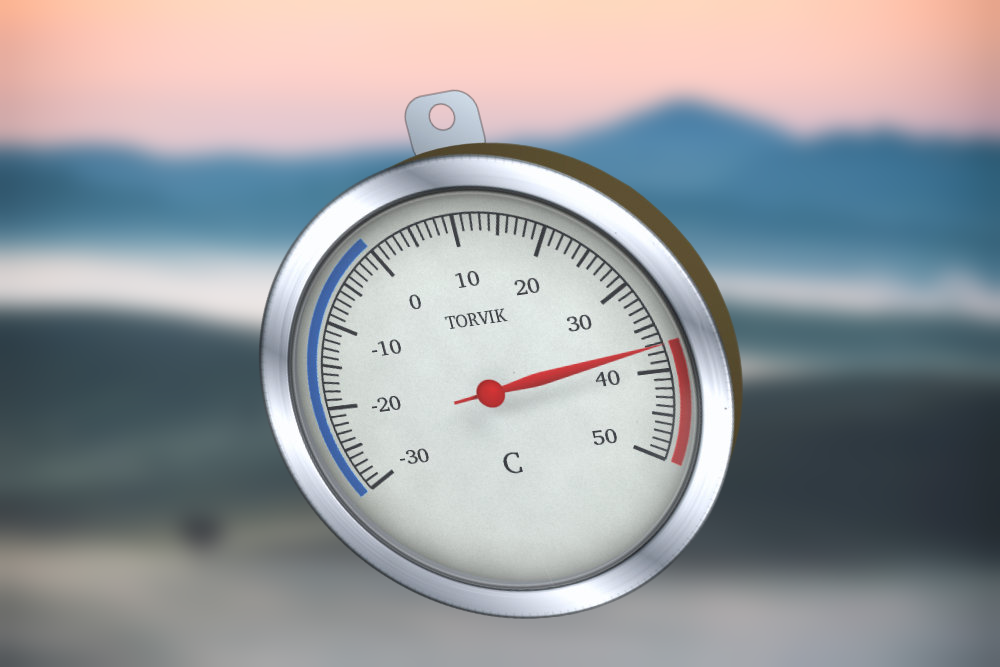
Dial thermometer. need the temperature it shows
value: 37 °C
